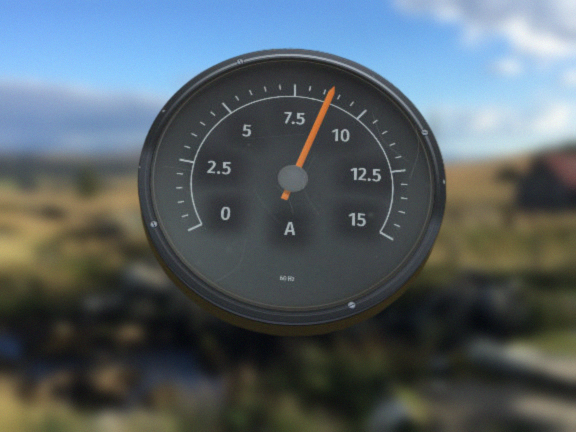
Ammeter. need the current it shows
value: 8.75 A
